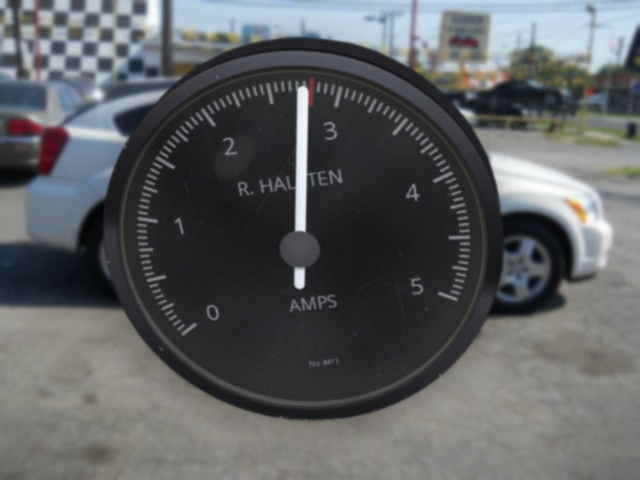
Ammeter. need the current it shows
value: 2.75 A
